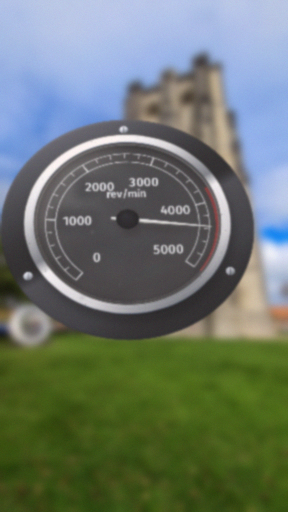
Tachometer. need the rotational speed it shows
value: 4400 rpm
